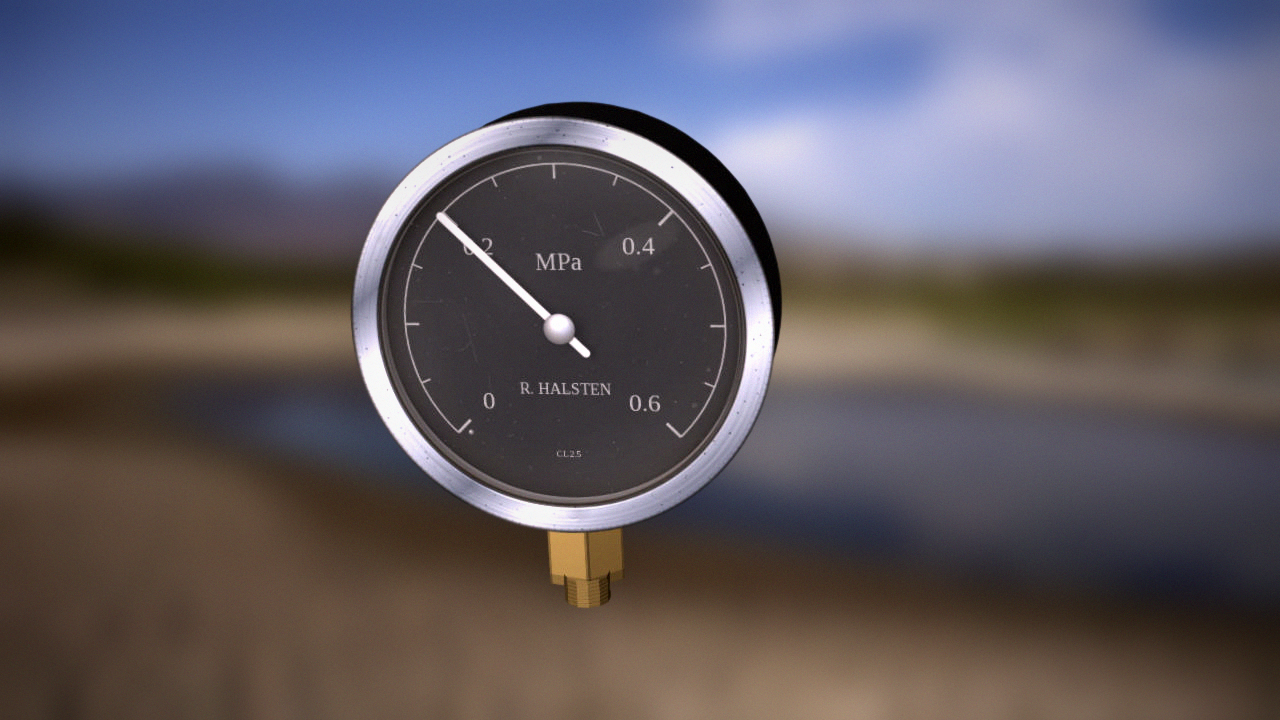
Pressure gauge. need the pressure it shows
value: 0.2 MPa
